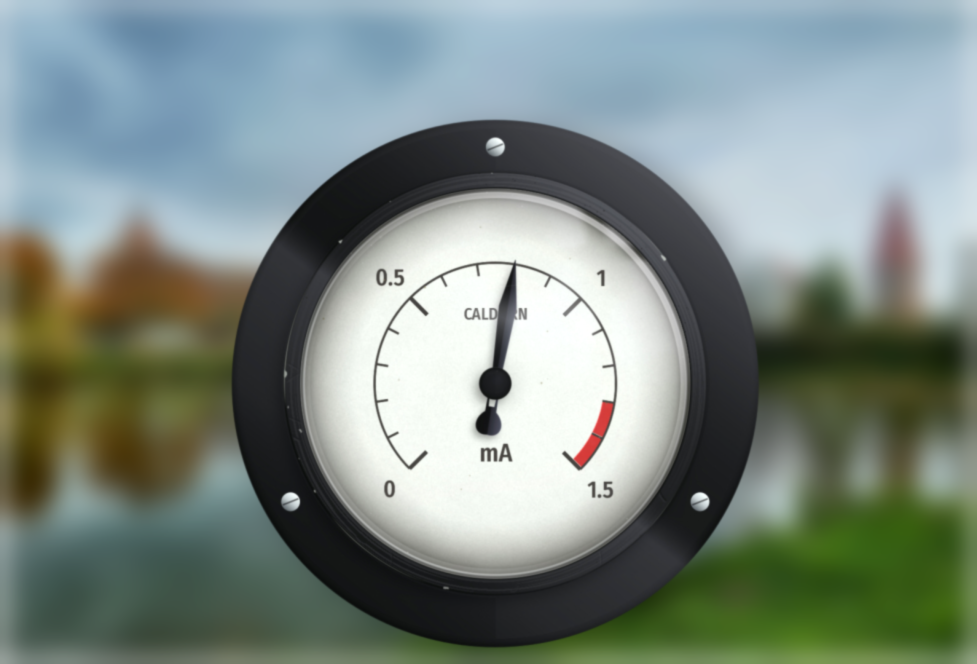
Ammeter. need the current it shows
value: 0.8 mA
